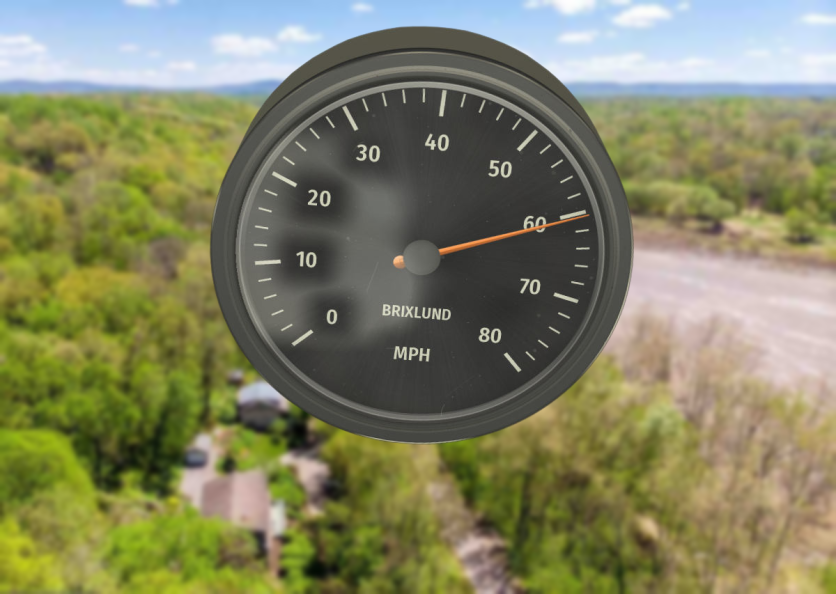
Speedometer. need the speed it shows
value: 60 mph
